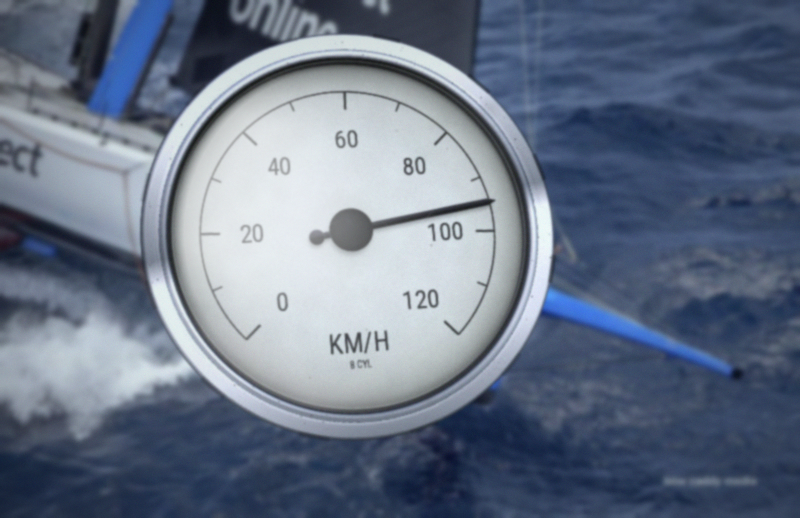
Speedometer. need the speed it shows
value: 95 km/h
